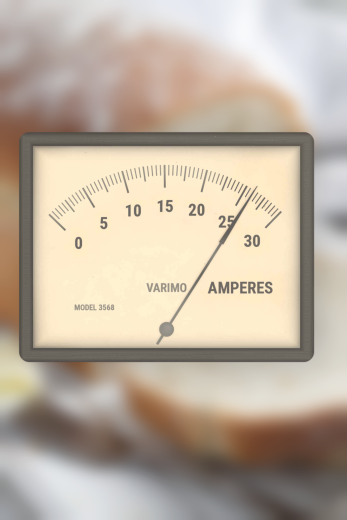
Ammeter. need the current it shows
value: 26 A
